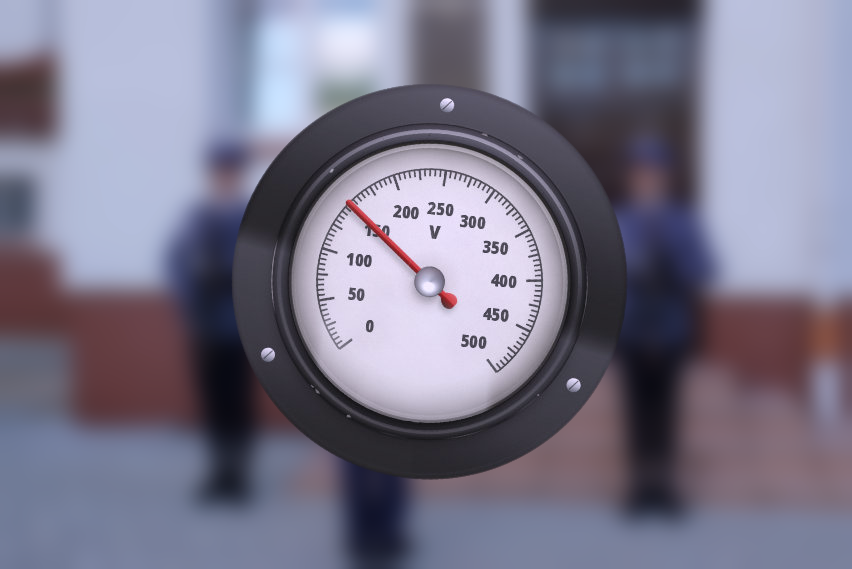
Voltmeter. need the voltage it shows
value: 150 V
